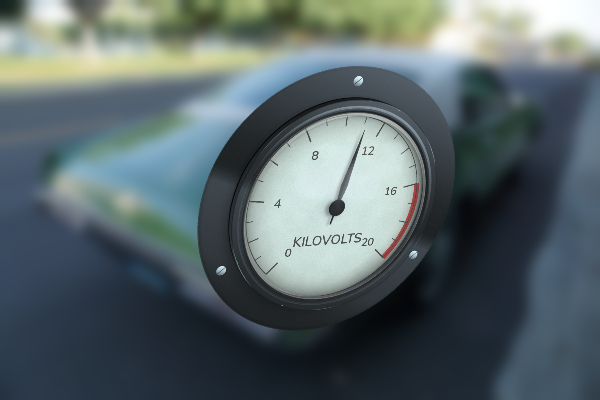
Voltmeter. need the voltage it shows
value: 11 kV
